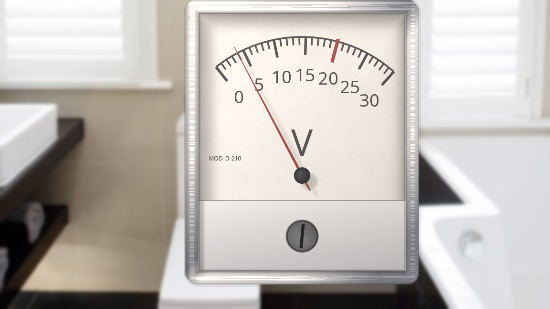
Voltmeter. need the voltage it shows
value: 4 V
